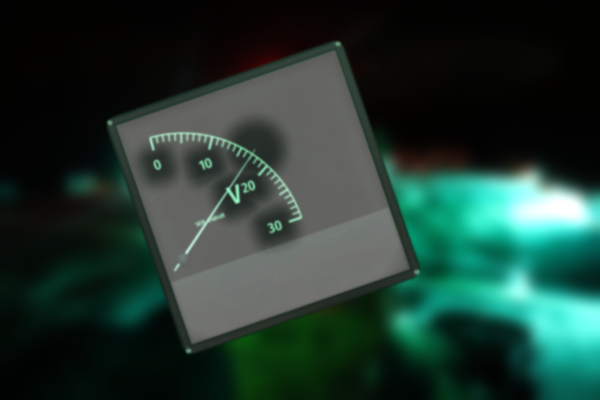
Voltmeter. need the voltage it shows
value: 17 V
